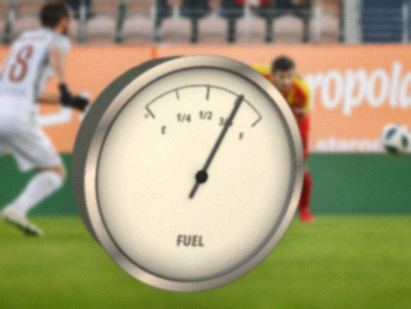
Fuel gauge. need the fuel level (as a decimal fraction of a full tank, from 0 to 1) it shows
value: 0.75
